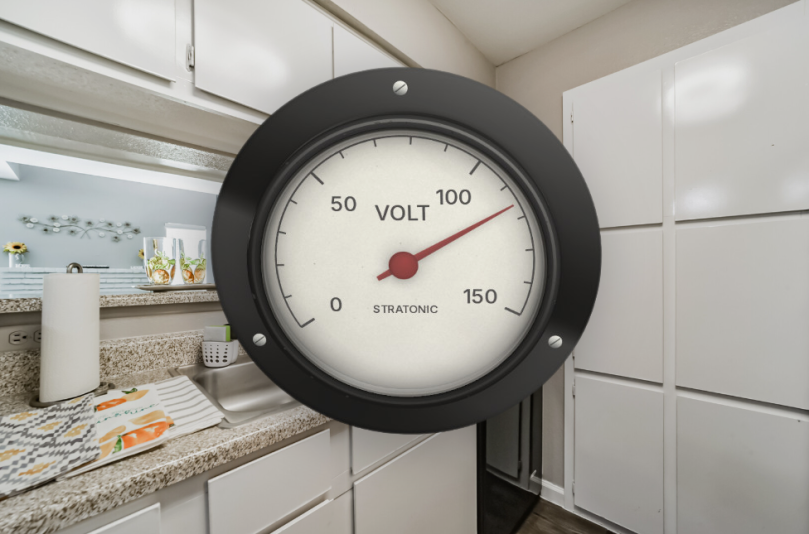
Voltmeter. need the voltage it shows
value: 115 V
